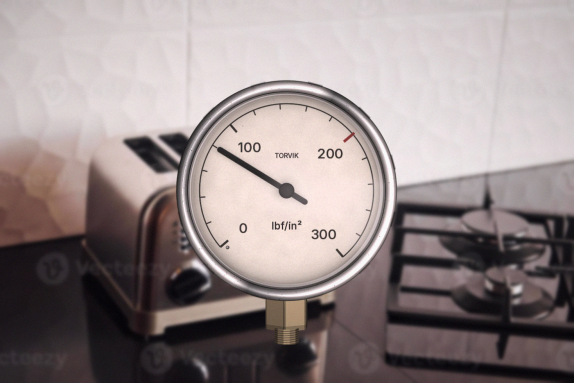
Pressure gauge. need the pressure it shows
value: 80 psi
